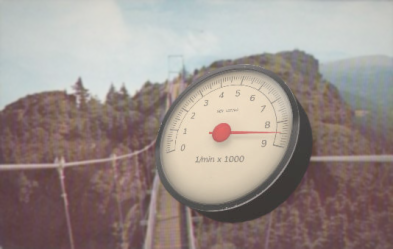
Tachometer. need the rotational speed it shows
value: 8500 rpm
